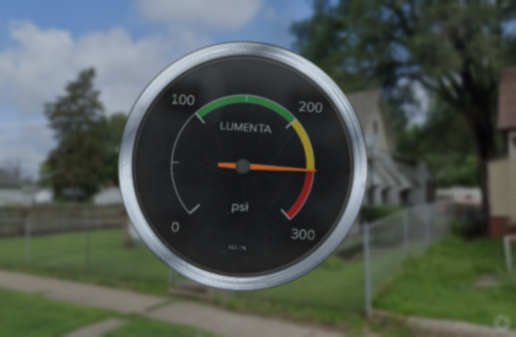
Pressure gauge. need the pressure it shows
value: 250 psi
